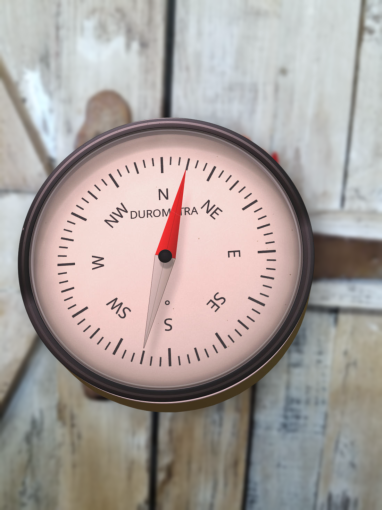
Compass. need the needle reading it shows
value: 15 °
